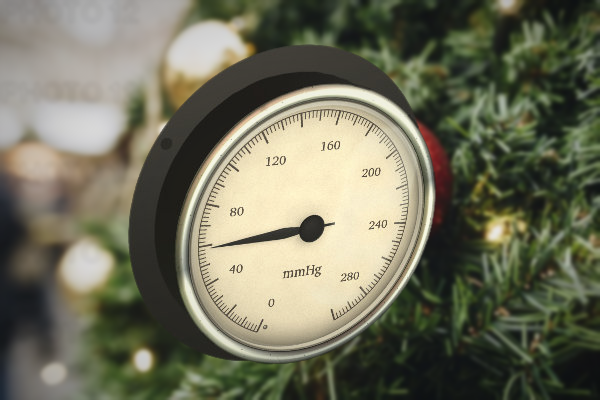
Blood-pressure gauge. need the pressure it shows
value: 60 mmHg
